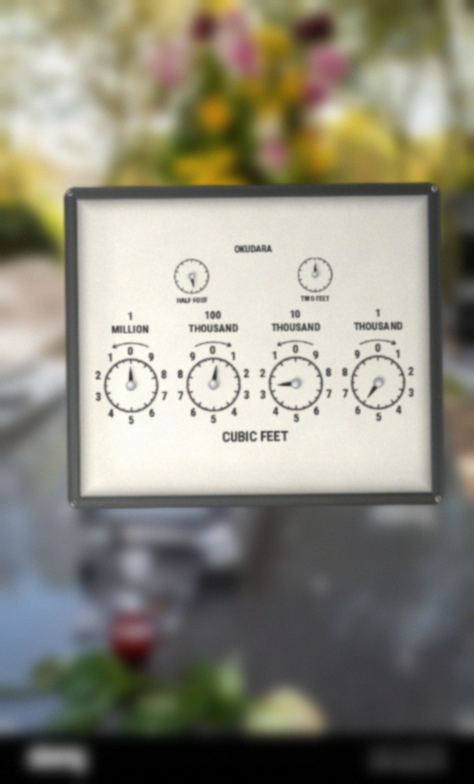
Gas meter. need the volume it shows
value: 2600 ft³
